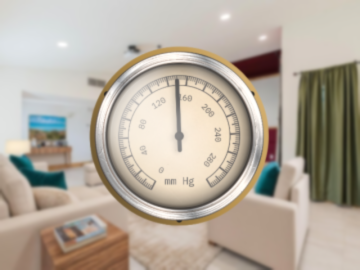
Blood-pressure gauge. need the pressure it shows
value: 150 mmHg
